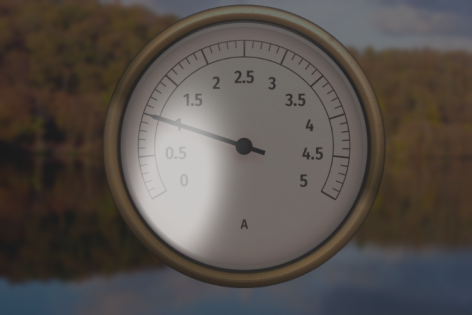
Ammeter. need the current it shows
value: 1 A
